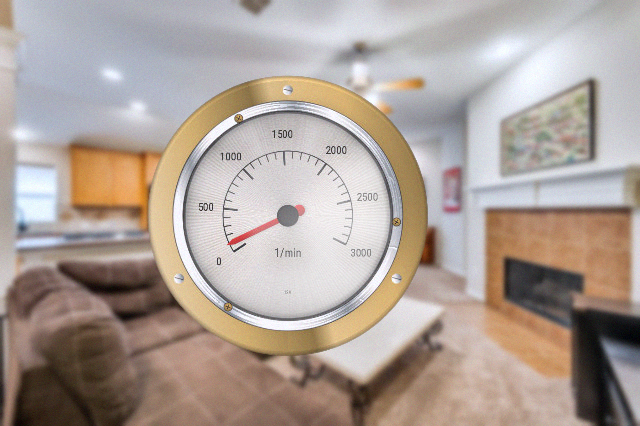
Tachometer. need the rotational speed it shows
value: 100 rpm
